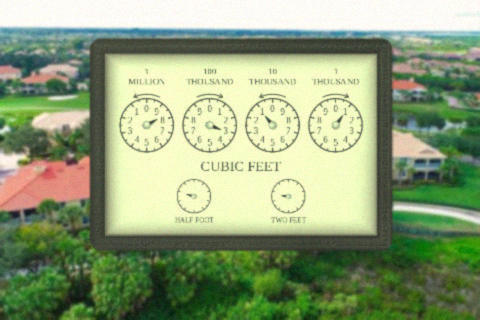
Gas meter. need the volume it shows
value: 831100 ft³
